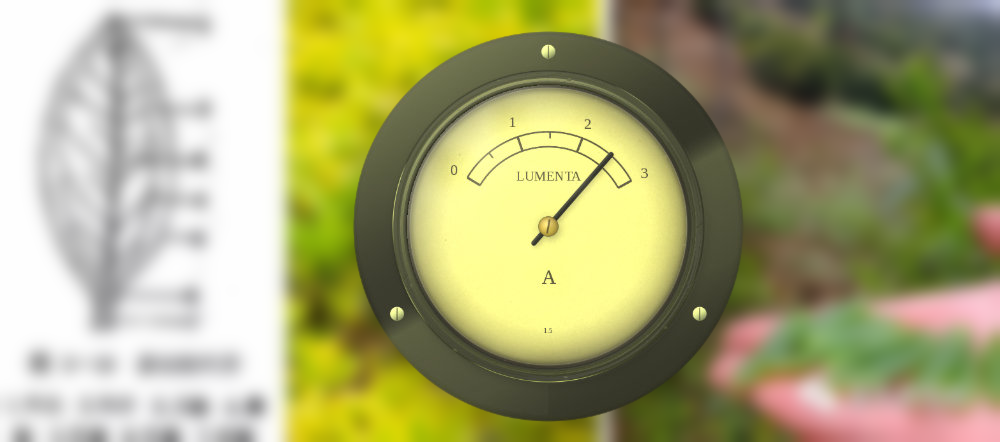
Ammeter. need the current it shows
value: 2.5 A
